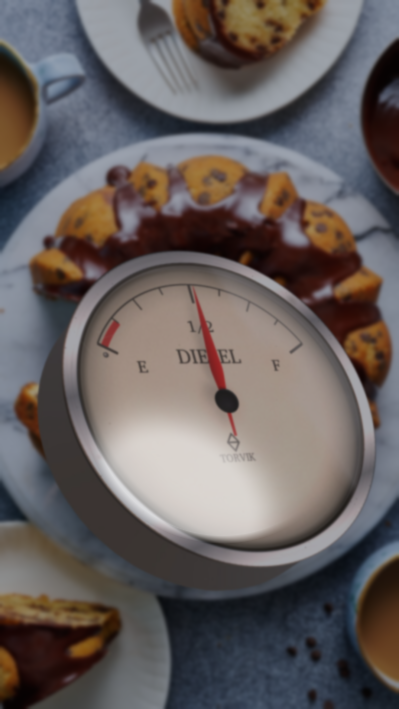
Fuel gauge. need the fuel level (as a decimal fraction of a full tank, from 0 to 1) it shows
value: 0.5
